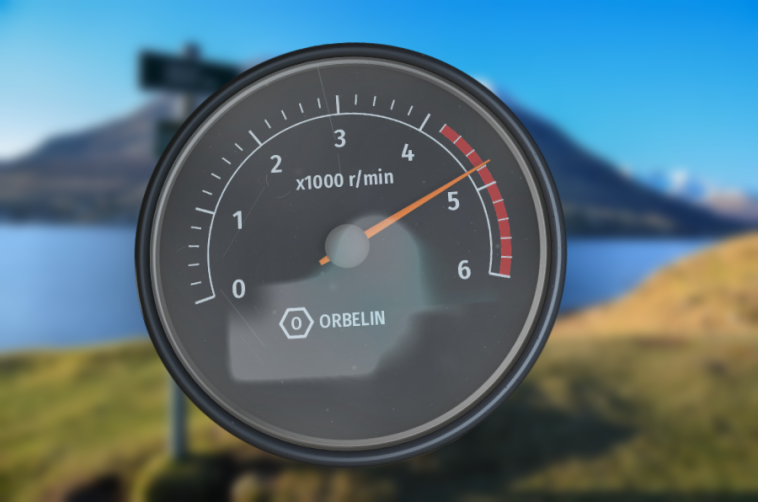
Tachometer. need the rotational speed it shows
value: 4800 rpm
